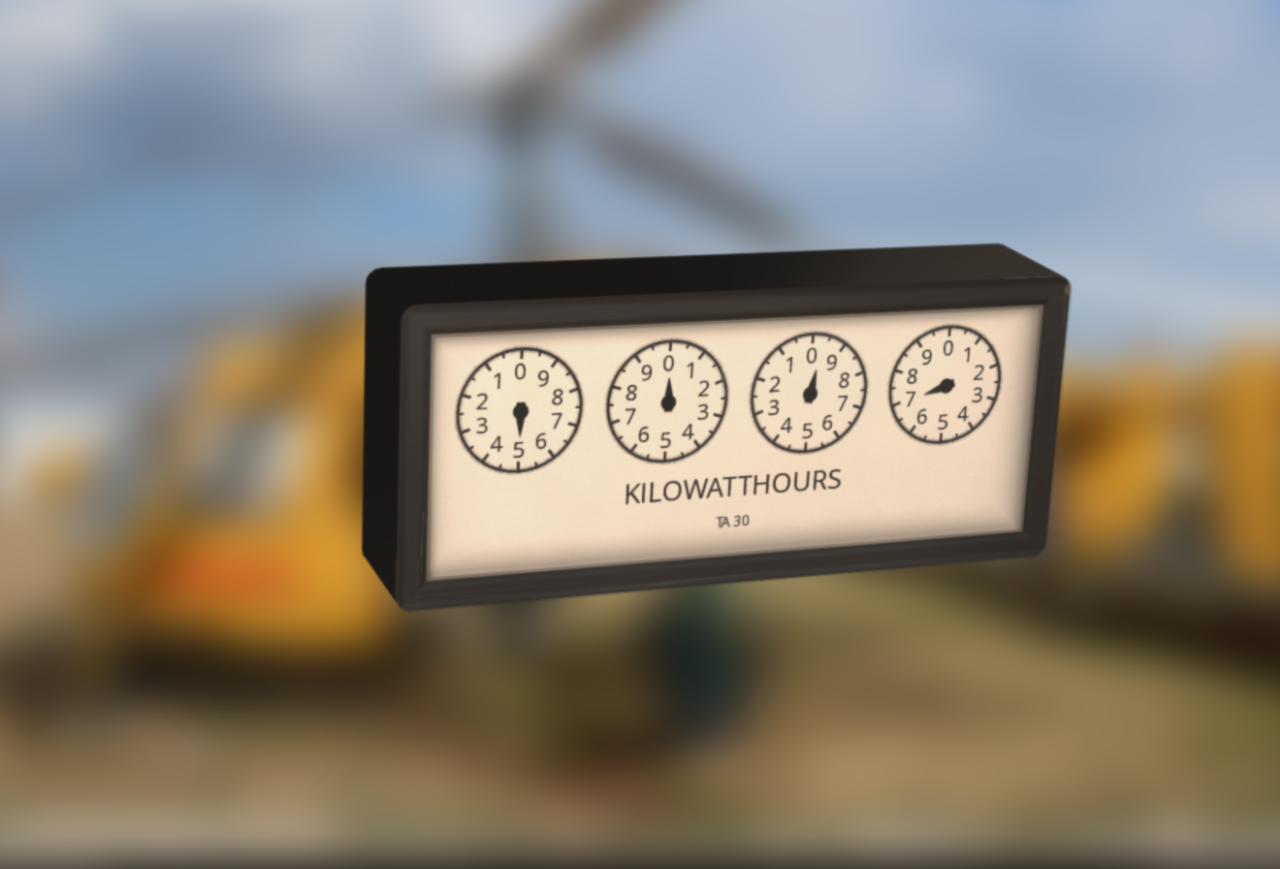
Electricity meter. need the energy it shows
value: 4997 kWh
